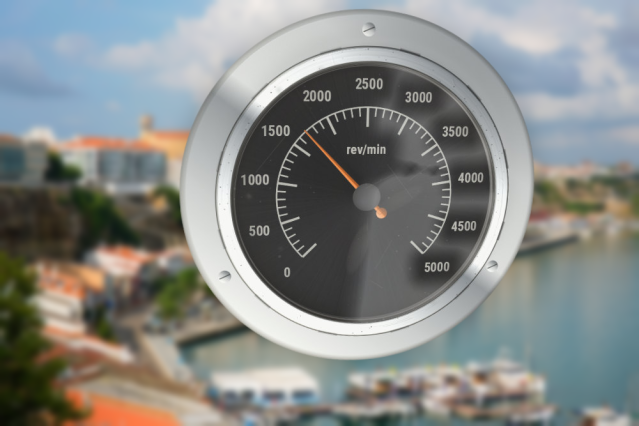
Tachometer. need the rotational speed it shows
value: 1700 rpm
